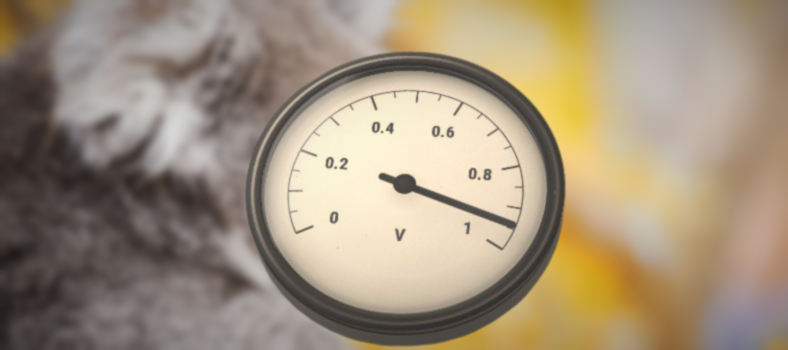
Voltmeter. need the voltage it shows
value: 0.95 V
